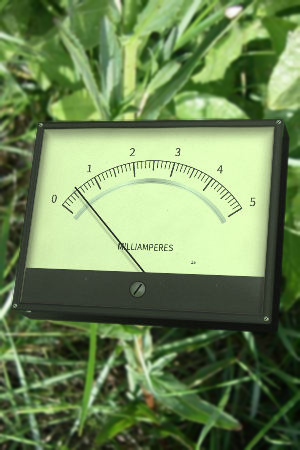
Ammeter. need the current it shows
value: 0.5 mA
